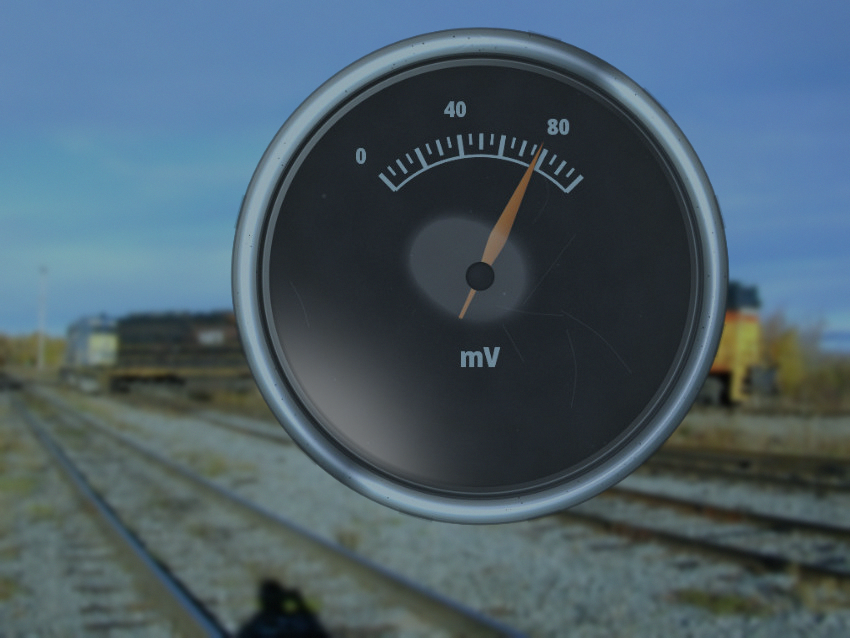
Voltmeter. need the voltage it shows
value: 77.5 mV
